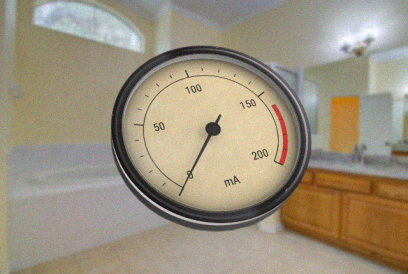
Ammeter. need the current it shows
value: 0 mA
